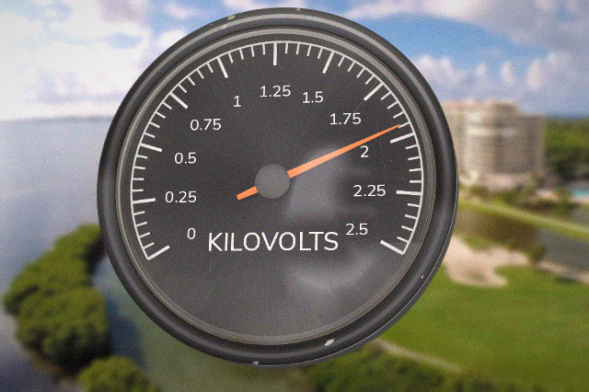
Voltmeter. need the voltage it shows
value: 1.95 kV
